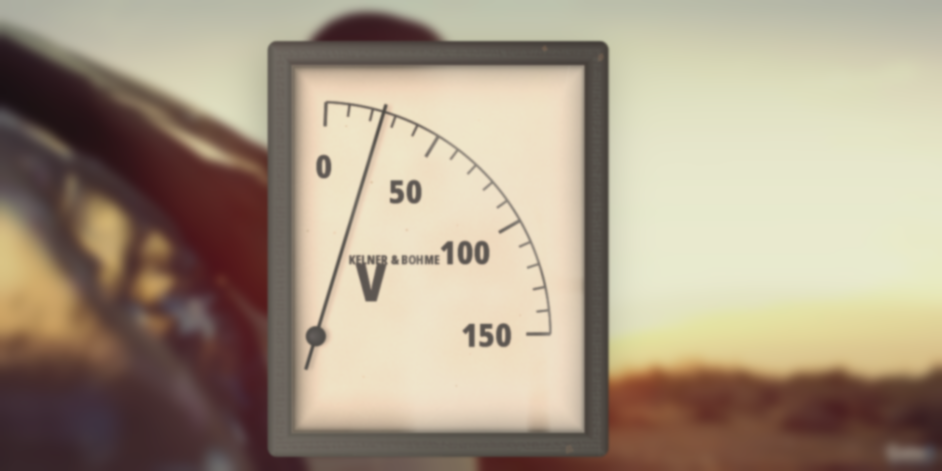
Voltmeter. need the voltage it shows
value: 25 V
